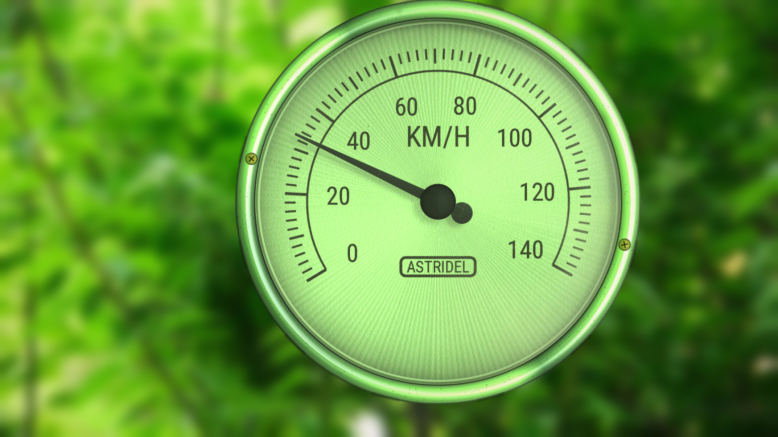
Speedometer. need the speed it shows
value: 33 km/h
